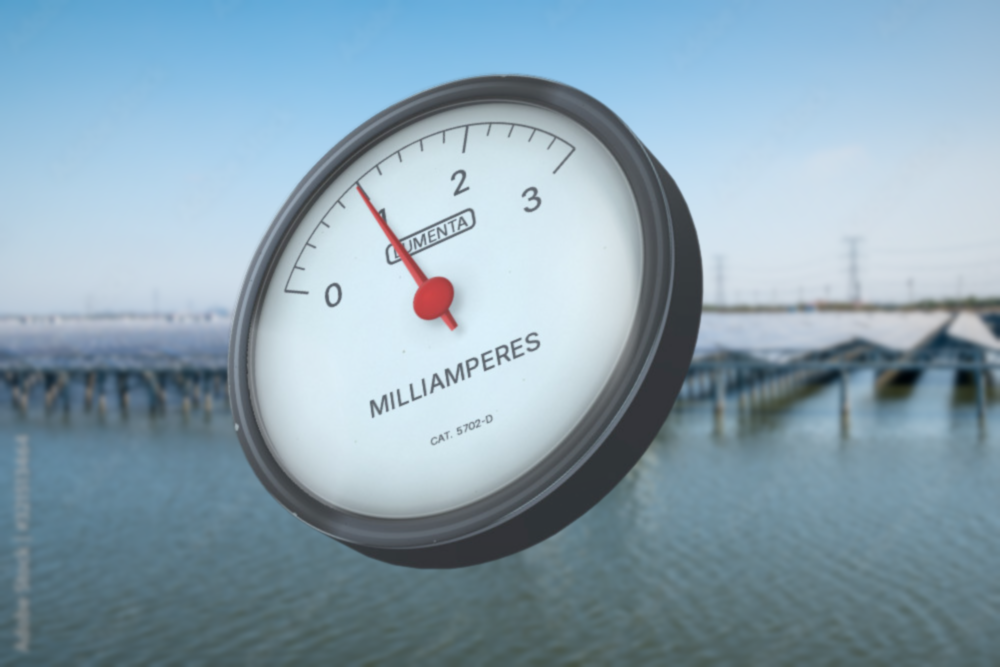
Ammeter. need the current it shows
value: 1 mA
